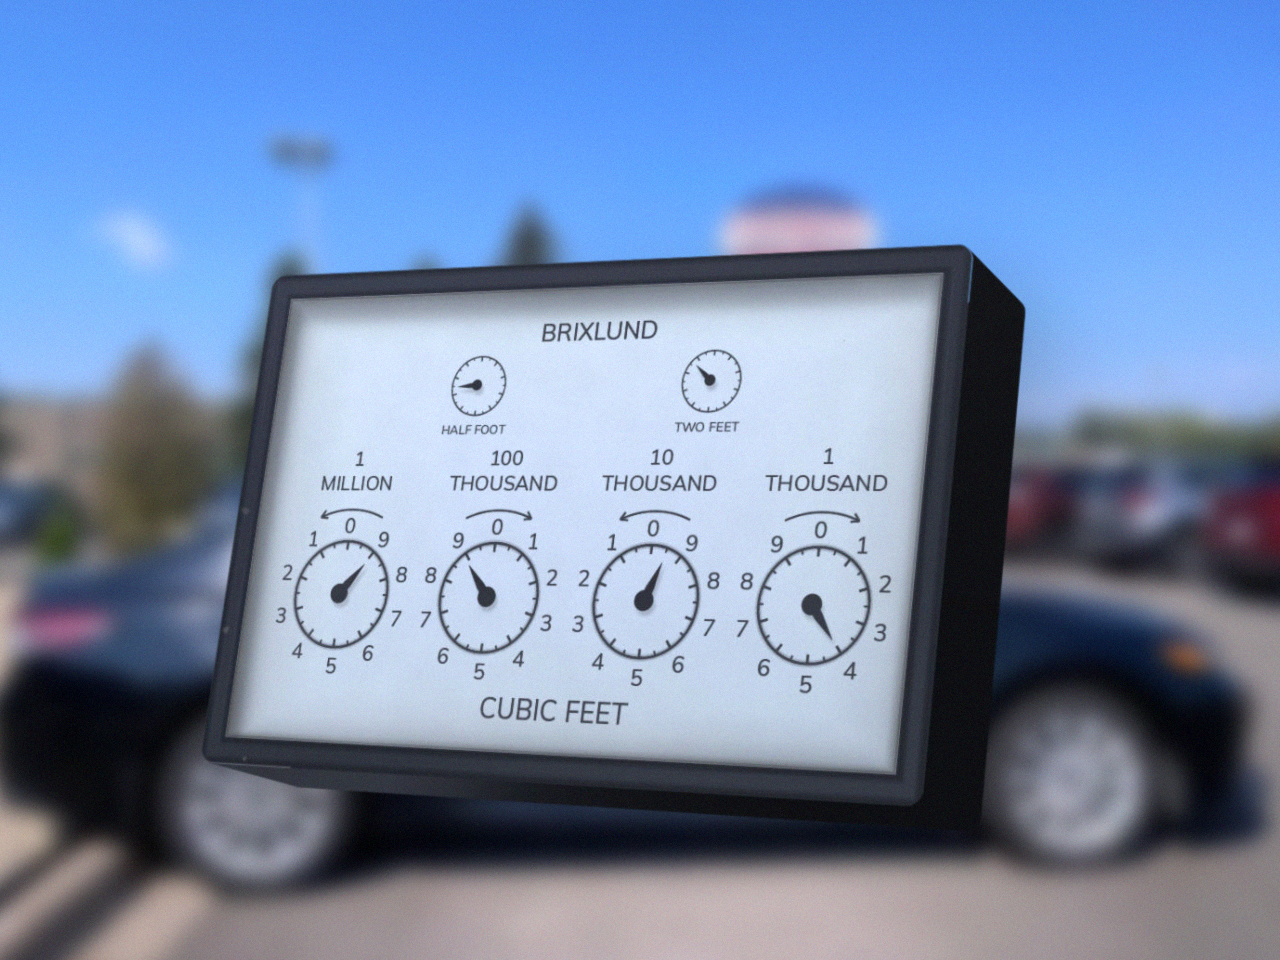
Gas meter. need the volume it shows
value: 889400 ft³
